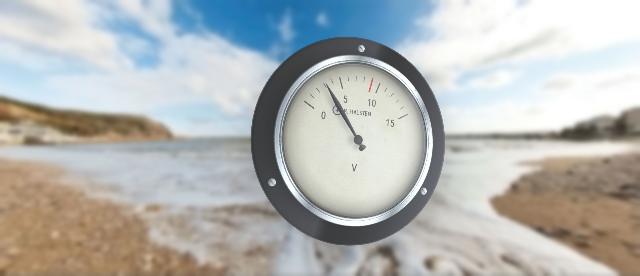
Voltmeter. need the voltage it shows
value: 3 V
